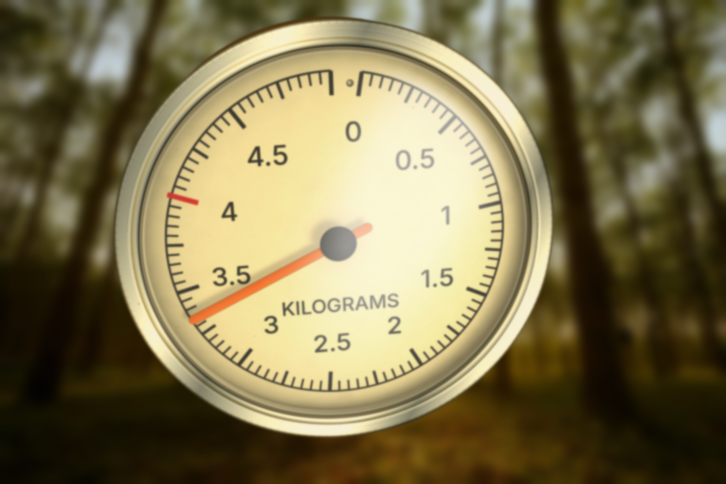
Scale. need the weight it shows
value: 3.35 kg
